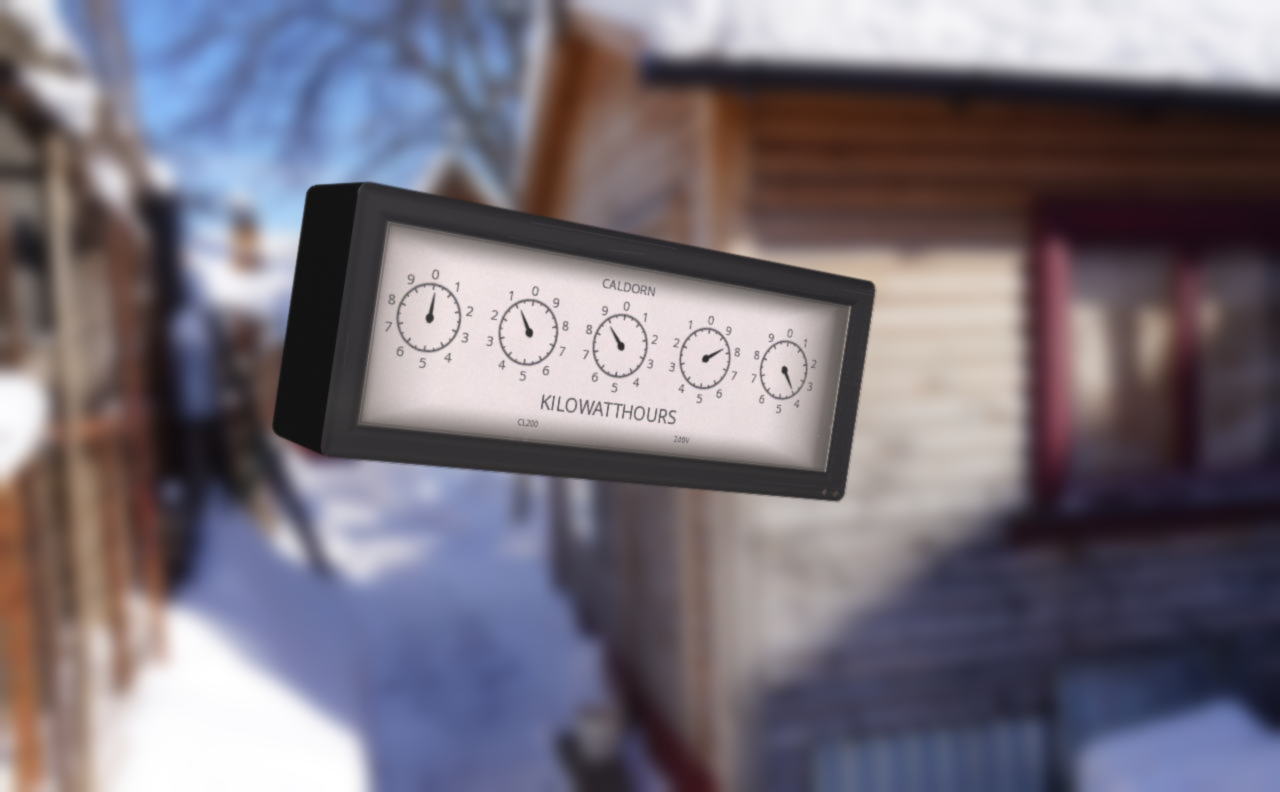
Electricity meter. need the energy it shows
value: 884 kWh
